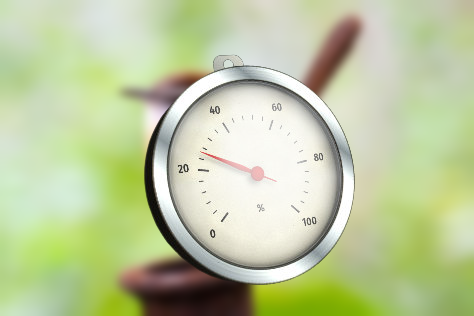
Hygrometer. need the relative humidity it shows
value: 26 %
